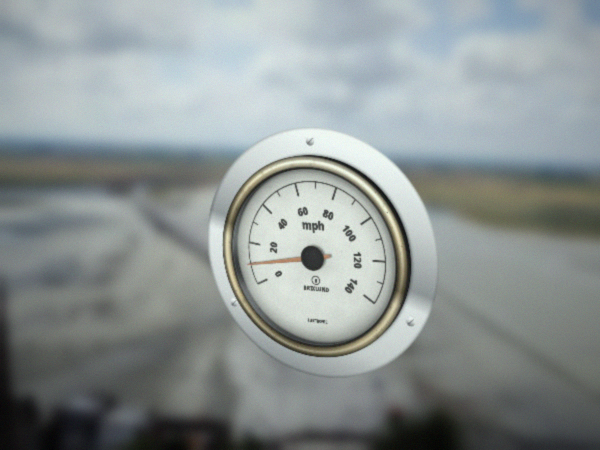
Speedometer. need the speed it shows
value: 10 mph
